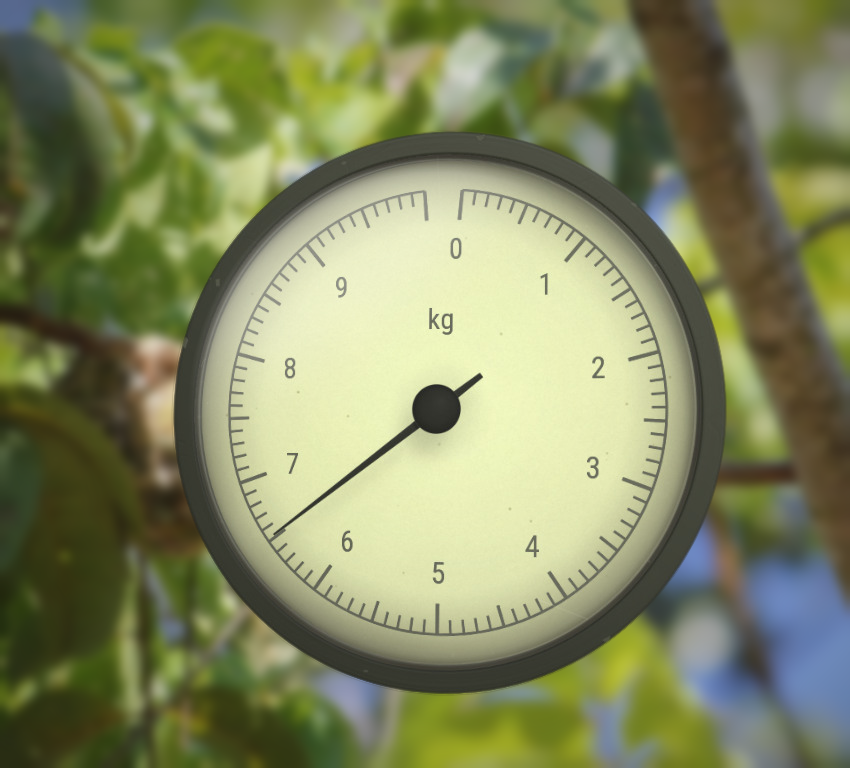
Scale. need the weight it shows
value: 6.5 kg
